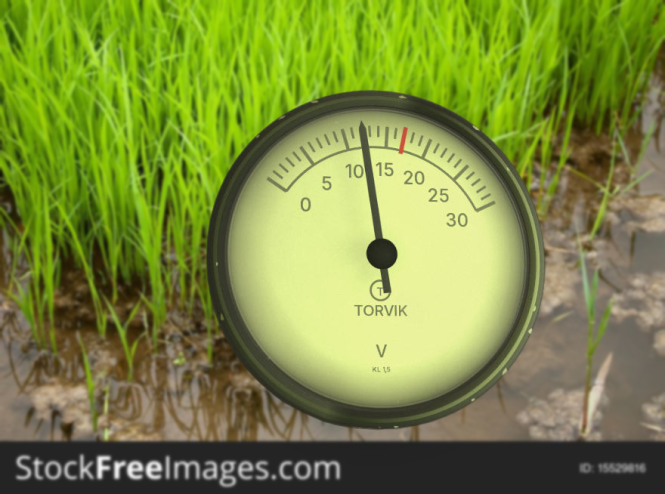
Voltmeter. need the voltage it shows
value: 12 V
